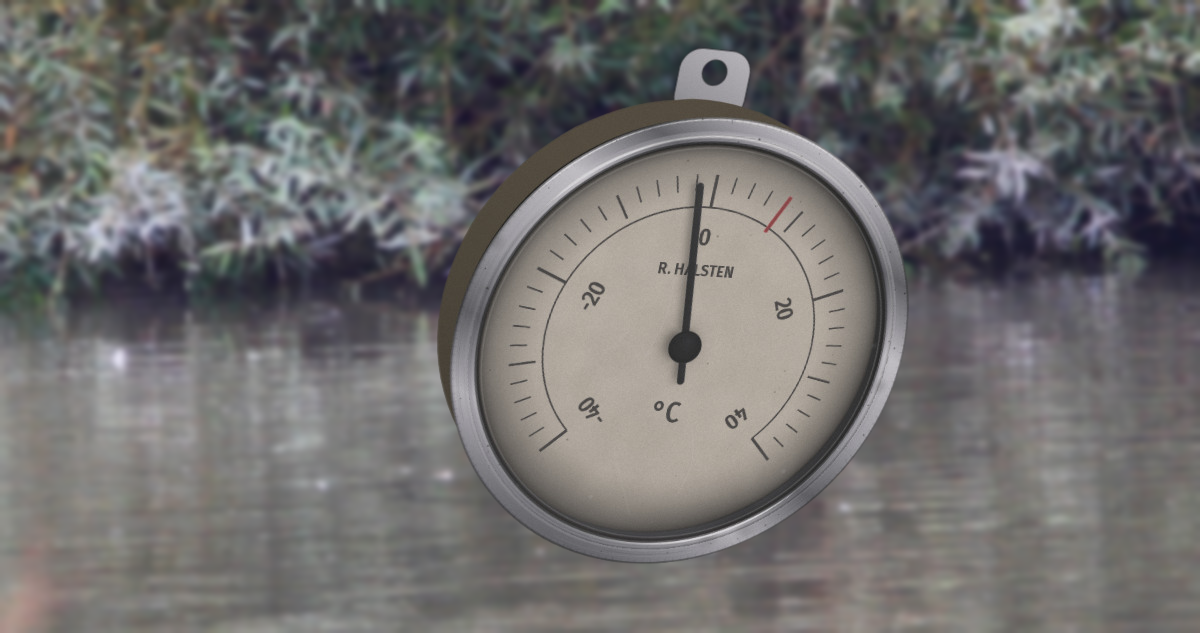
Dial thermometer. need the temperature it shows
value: -2 °C
